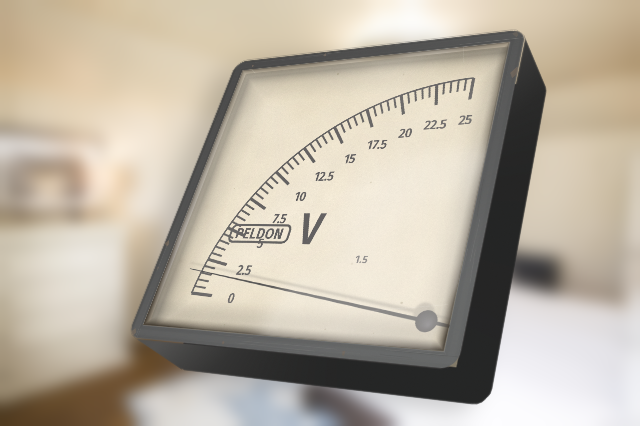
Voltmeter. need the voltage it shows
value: 1.5 V
